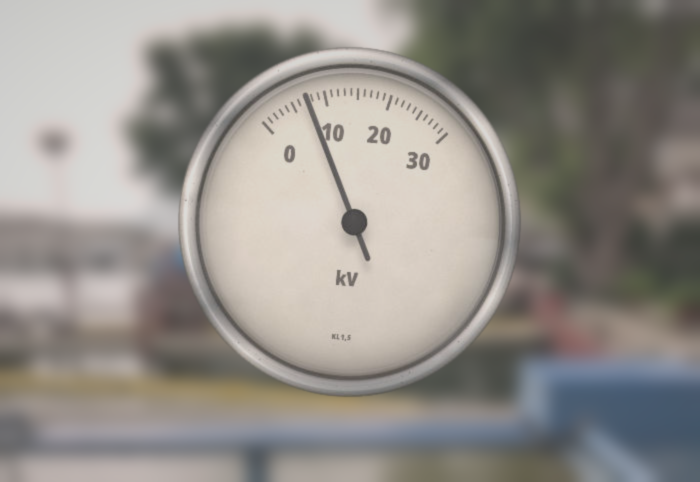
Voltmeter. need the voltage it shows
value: 7 kV
